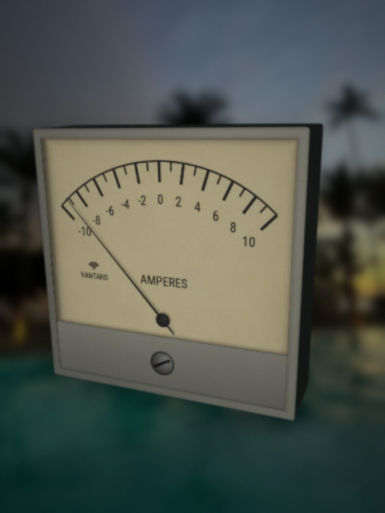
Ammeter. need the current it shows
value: -9 A
